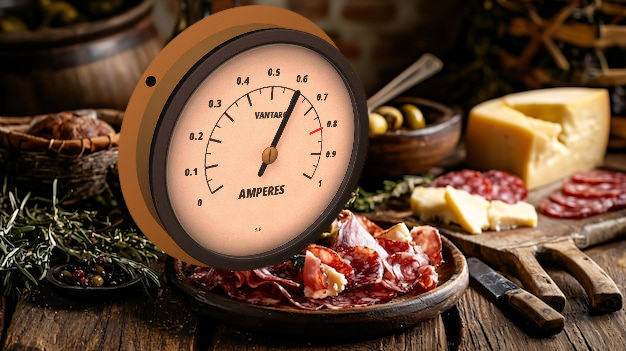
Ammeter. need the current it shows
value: 0.6 A
